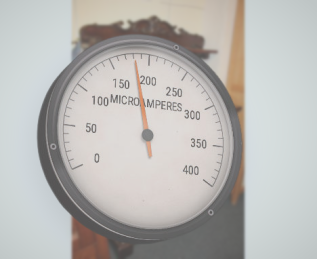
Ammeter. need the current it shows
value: 180 µA
